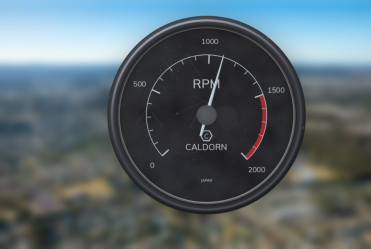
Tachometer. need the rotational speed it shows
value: 1100 rpm
